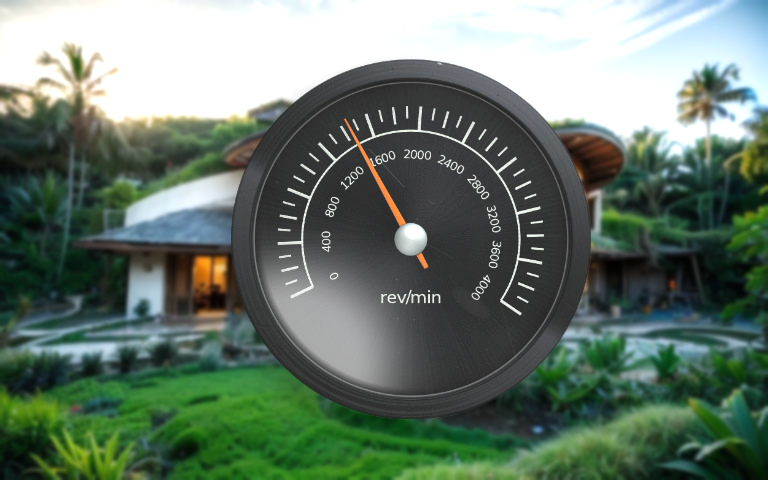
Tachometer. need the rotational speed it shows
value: 1450 rpm
